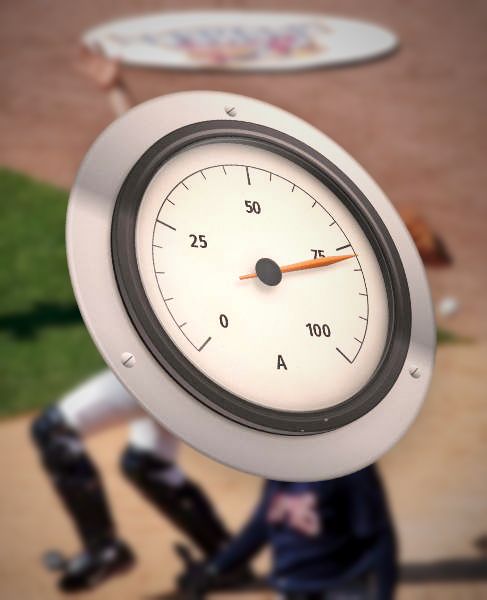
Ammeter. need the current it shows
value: 77.5 A
